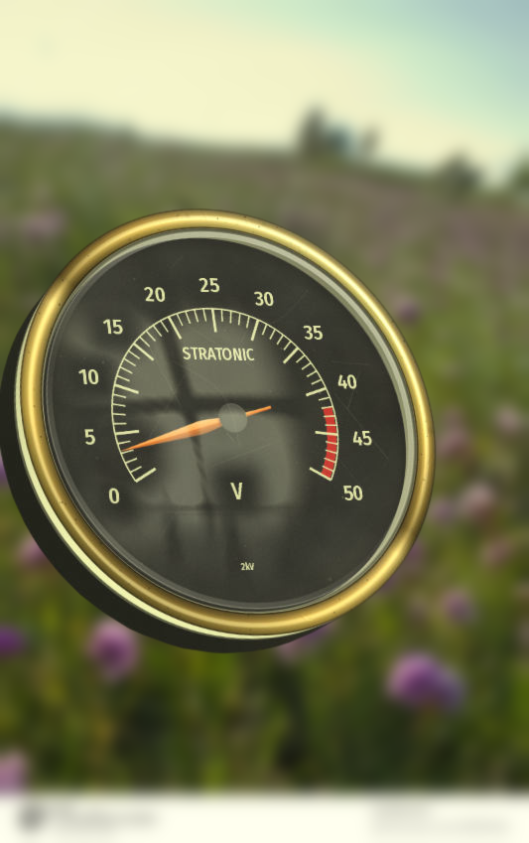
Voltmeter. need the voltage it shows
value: 3 V
